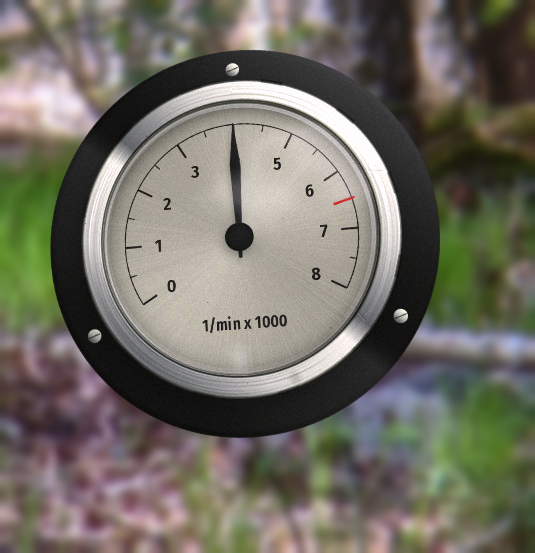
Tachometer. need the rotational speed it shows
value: 4000 rpm
